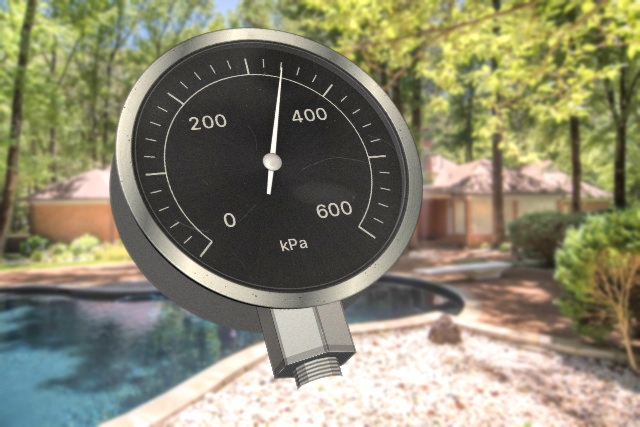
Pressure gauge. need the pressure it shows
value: 340 kPa
